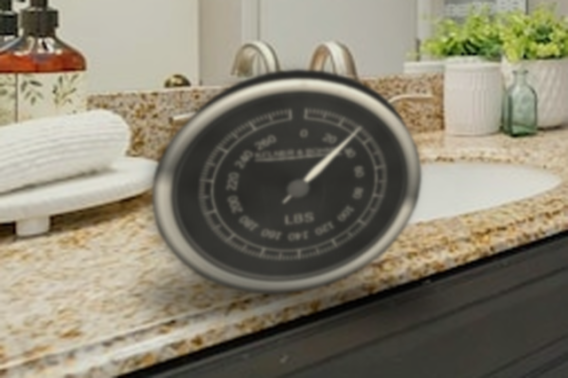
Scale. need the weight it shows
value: 30 lb
